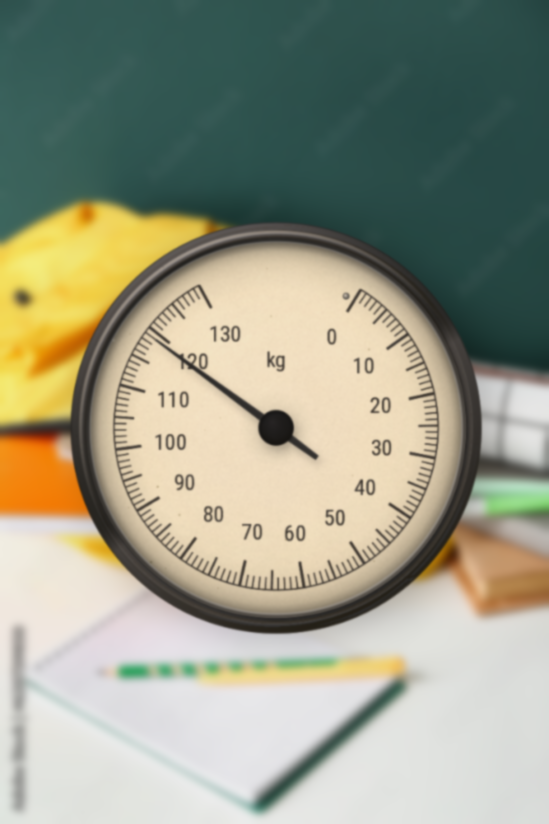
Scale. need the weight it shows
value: 119 kg
